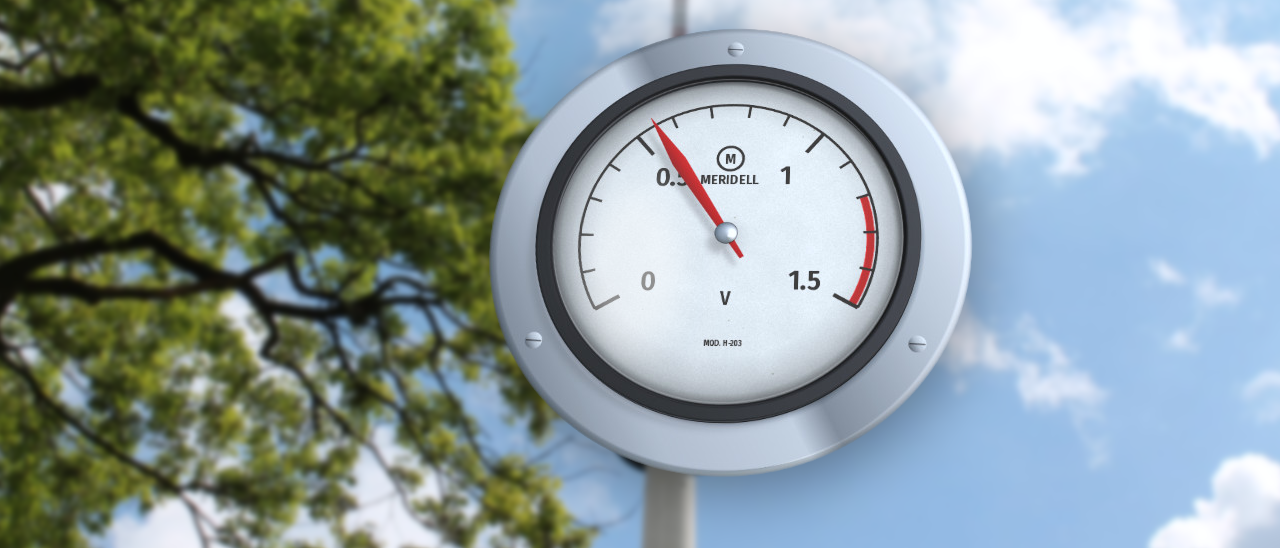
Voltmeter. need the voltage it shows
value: 0.55 V
